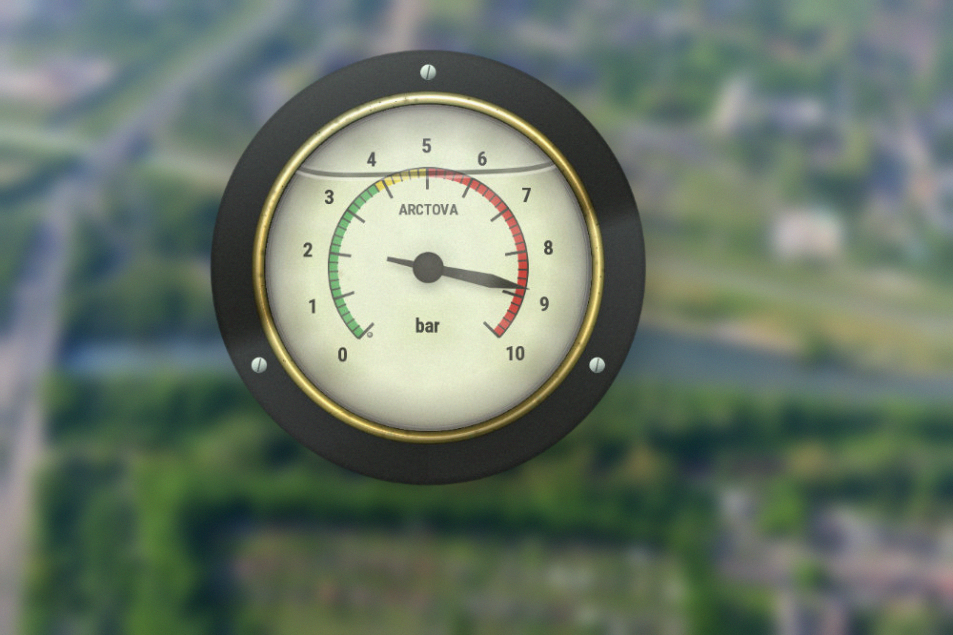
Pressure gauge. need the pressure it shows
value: 8.8 bar
